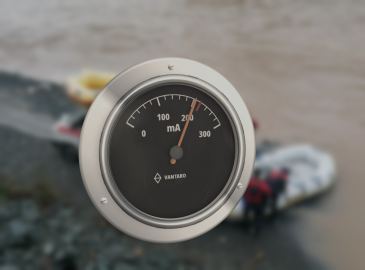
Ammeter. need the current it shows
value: 200 mA
